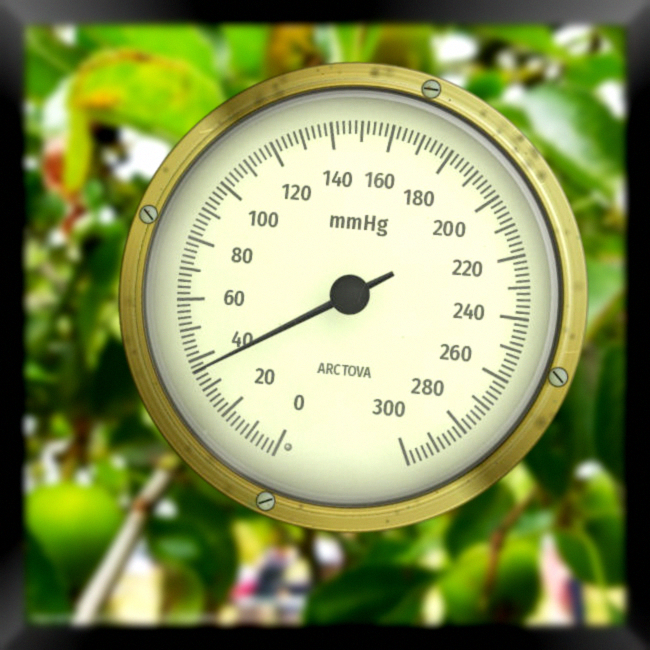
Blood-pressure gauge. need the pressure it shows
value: 36 mmHg
